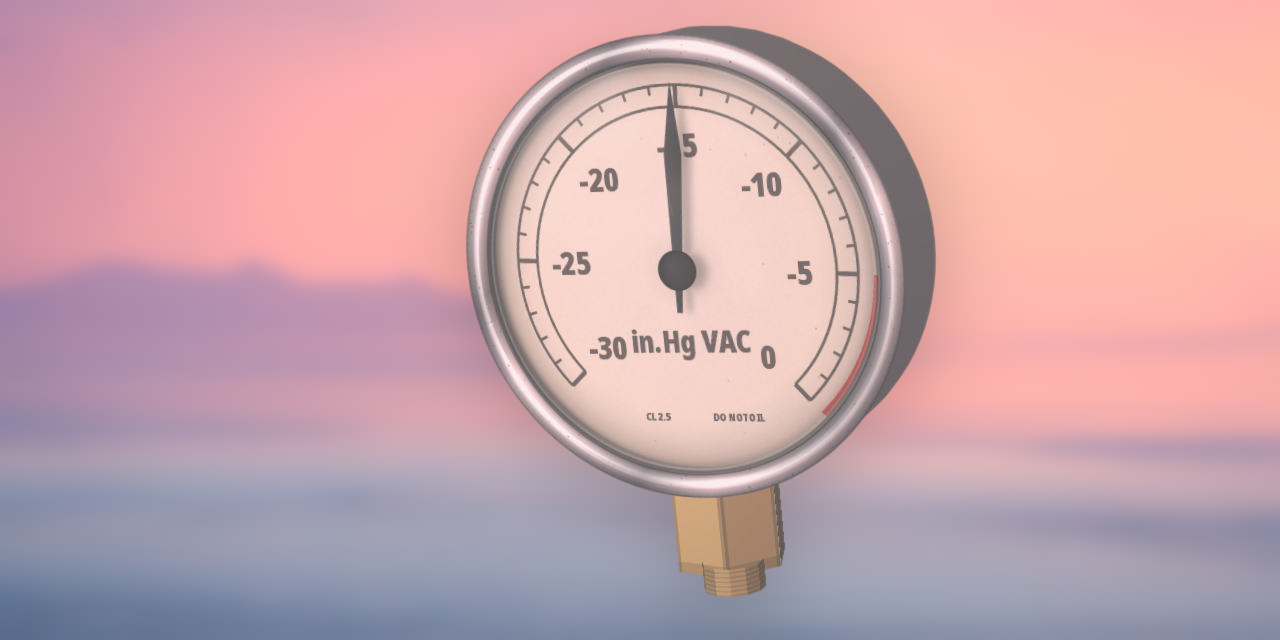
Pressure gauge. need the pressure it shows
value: -15 inHg
